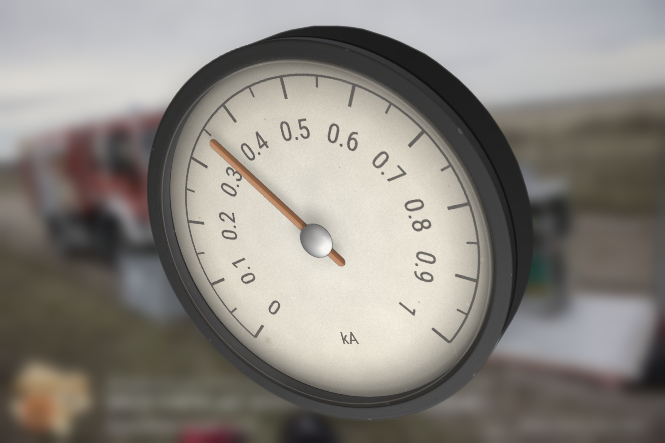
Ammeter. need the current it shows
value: 0.35 kA
